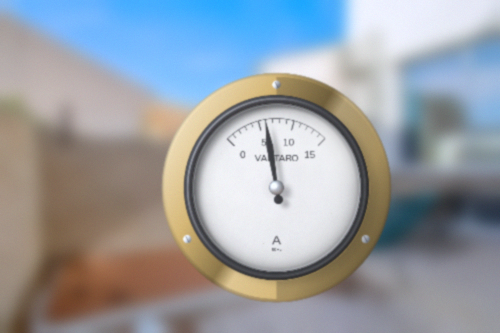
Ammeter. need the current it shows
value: 6 A
